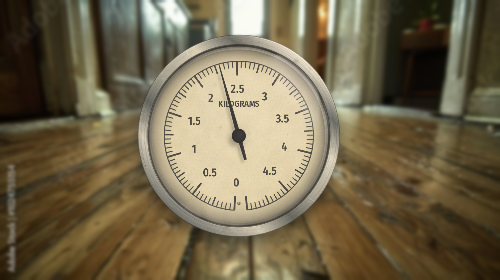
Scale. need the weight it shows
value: 2.3 kg
